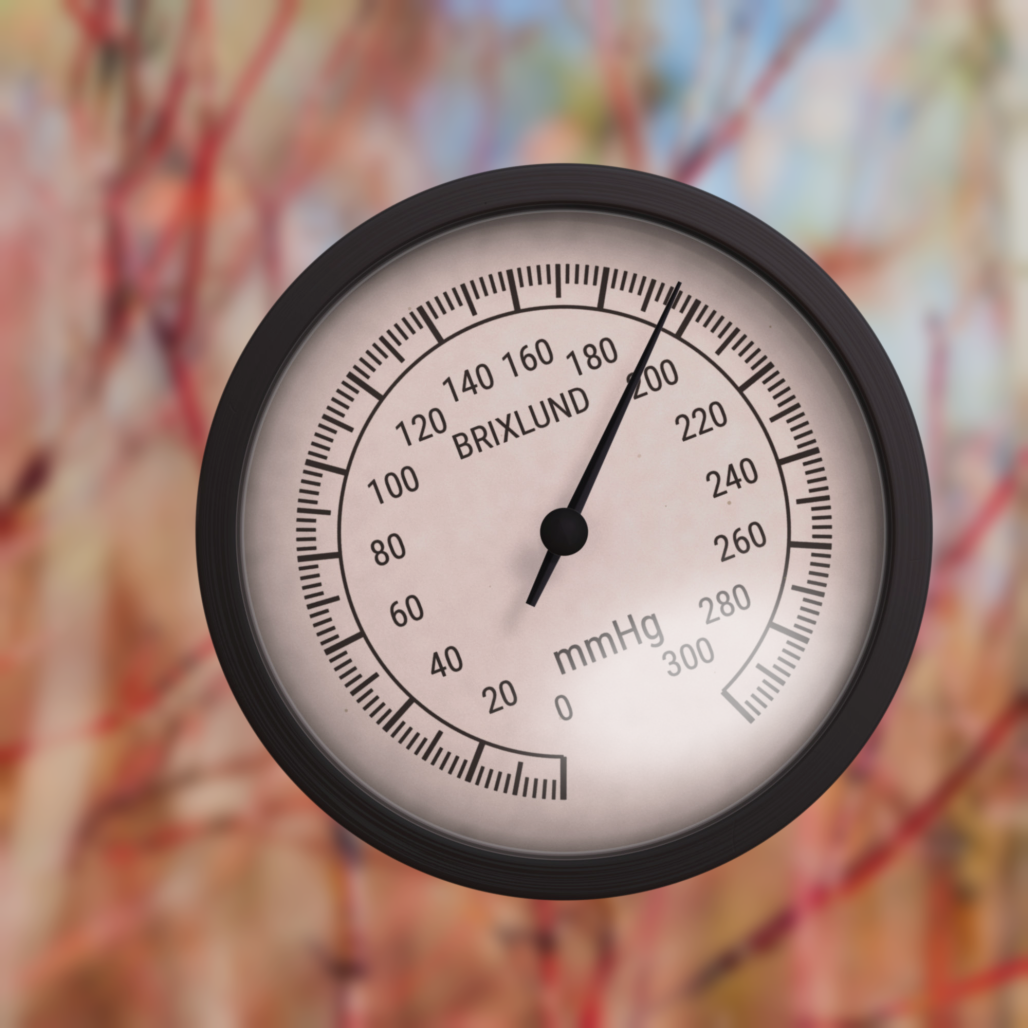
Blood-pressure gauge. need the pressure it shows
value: 195 mmHg
